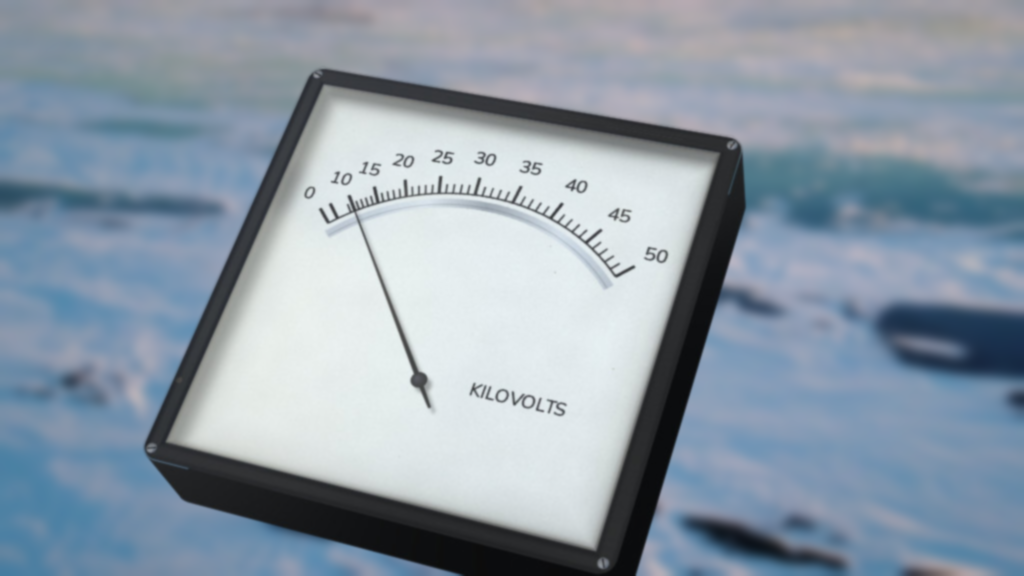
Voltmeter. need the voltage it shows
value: 10 kV
